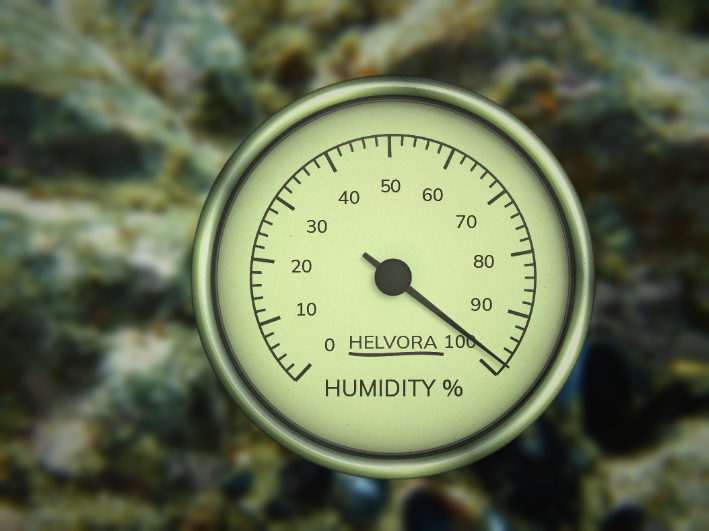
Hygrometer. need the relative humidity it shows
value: 98 %
